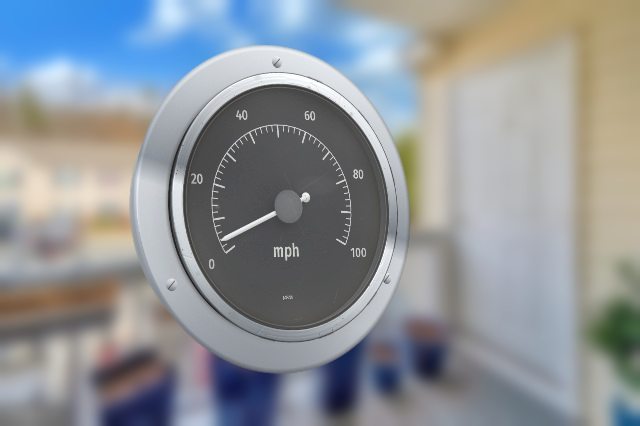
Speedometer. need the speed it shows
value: 4 mph
